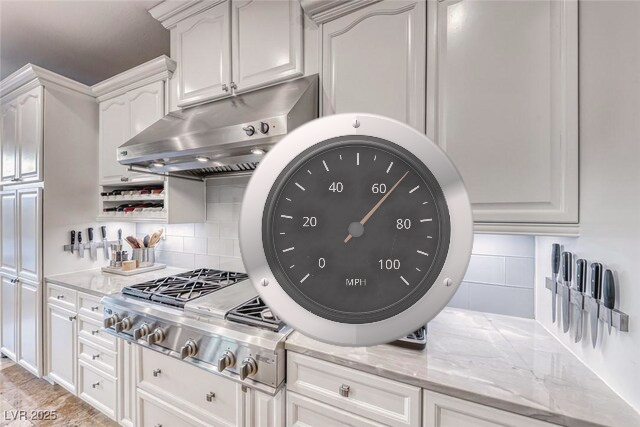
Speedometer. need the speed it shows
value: 65 mph
